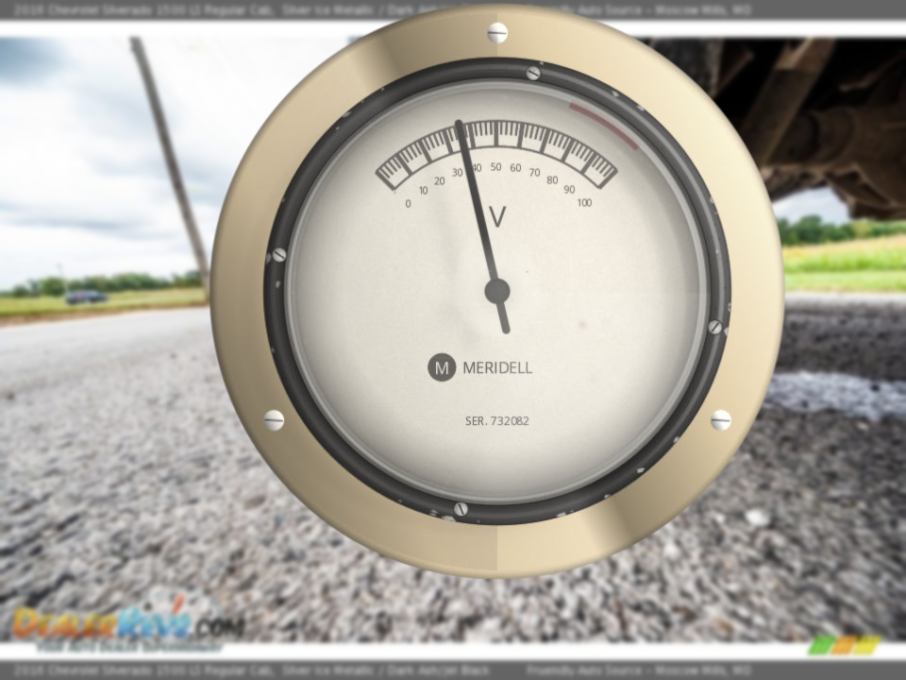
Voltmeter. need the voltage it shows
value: 36 V
